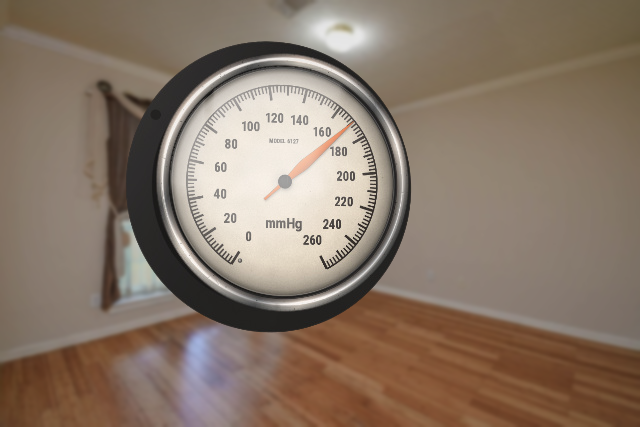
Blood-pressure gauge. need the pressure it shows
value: 170 mmHg
